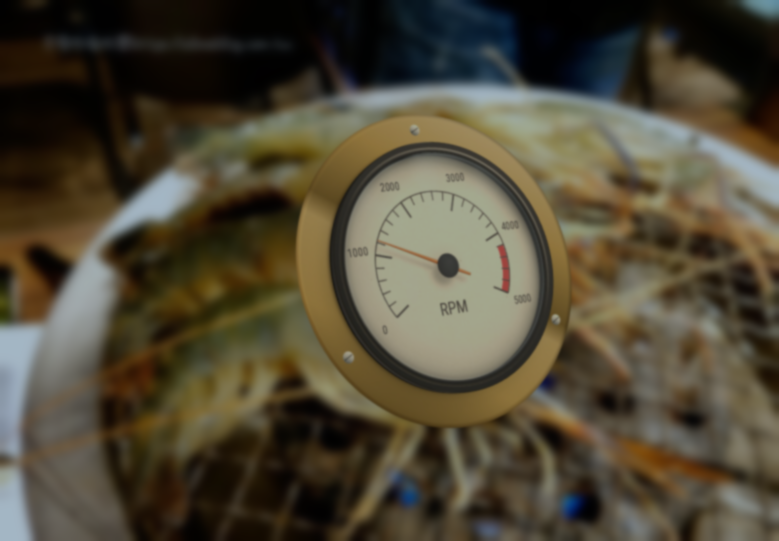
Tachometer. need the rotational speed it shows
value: 1200 rpm
